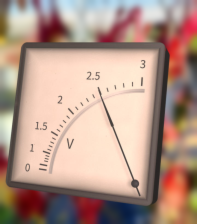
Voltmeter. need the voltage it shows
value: 2.5 V
